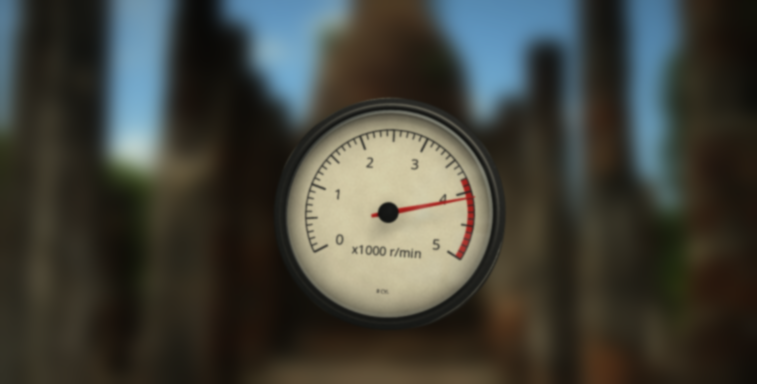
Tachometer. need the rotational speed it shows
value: 4100 rpm
